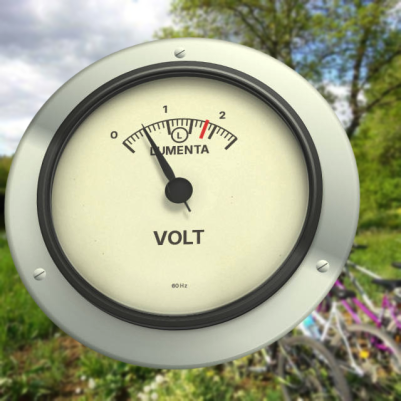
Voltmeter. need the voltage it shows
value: 0.5 V
